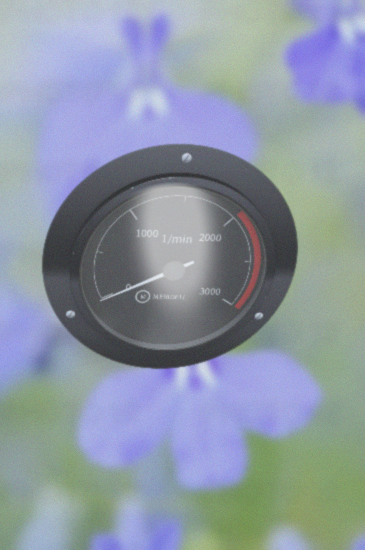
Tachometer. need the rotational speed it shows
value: 0 rpm
